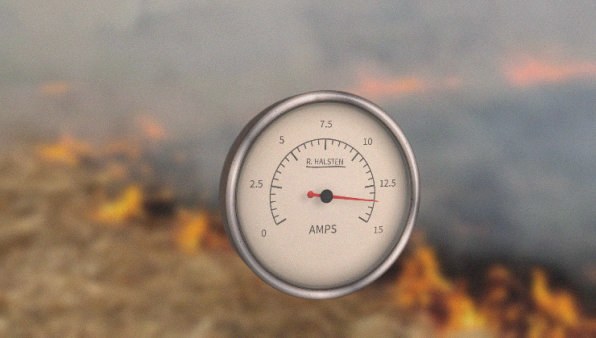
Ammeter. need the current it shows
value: 13.5 A
